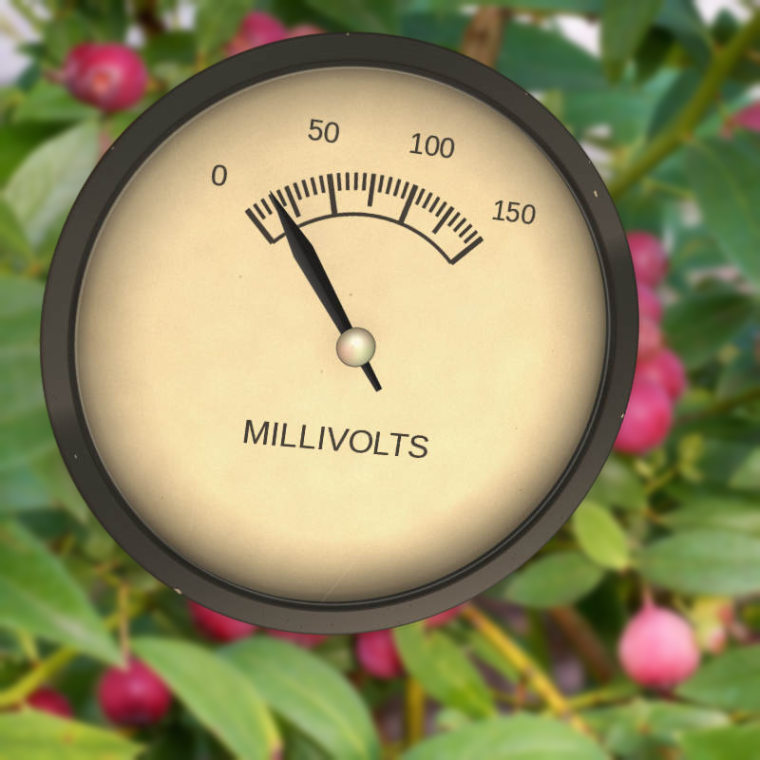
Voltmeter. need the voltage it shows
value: 15 mV
